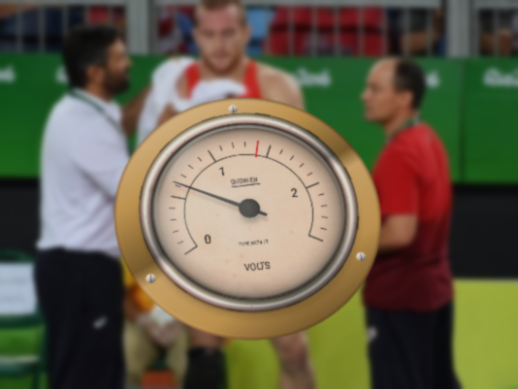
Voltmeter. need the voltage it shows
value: 0.6 V
